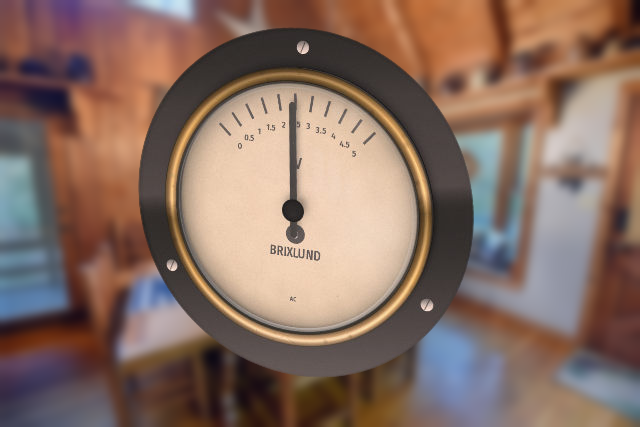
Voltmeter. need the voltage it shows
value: 2.5 V
